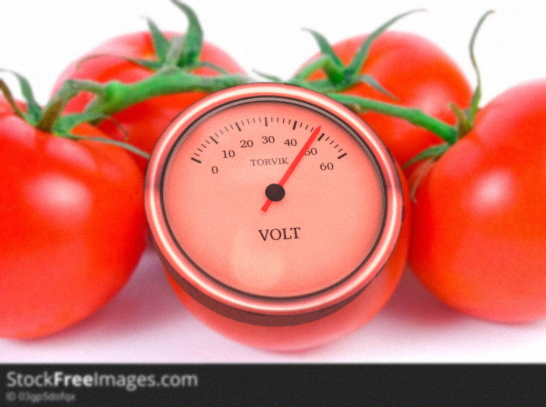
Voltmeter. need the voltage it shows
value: 48 V
